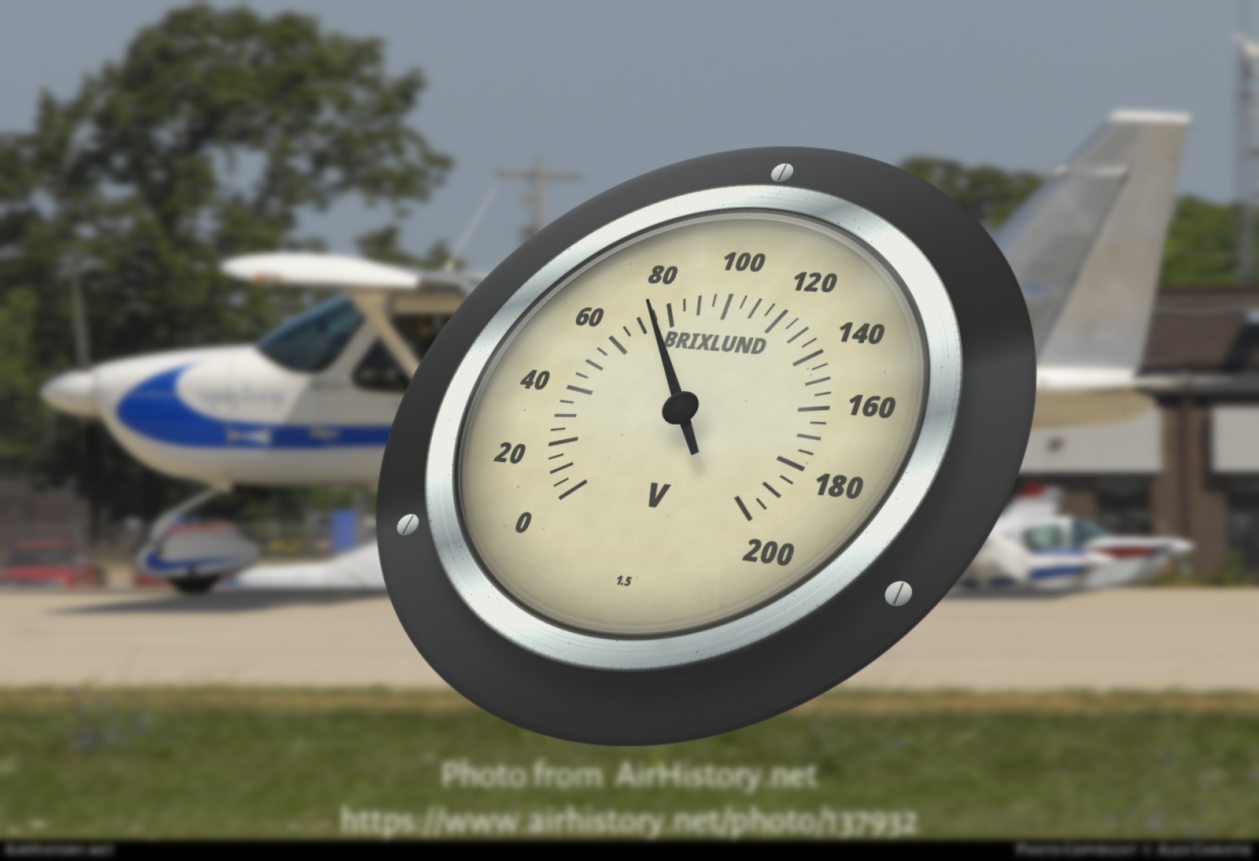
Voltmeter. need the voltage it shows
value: 75 V
